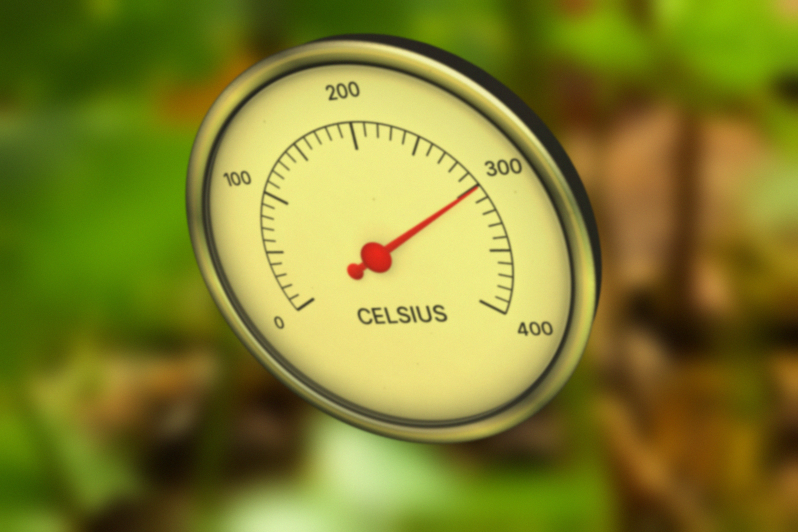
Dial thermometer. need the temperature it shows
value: 300 °C
